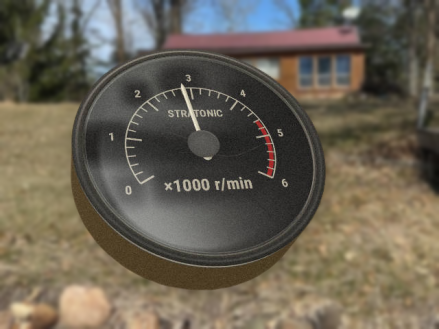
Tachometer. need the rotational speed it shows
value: 2800 rpm
